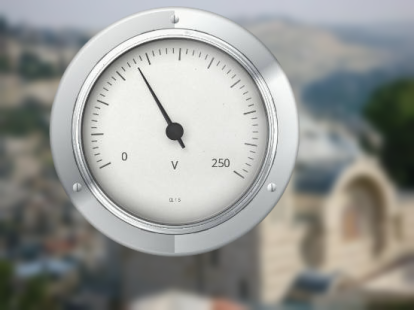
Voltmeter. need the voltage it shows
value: 90 V
